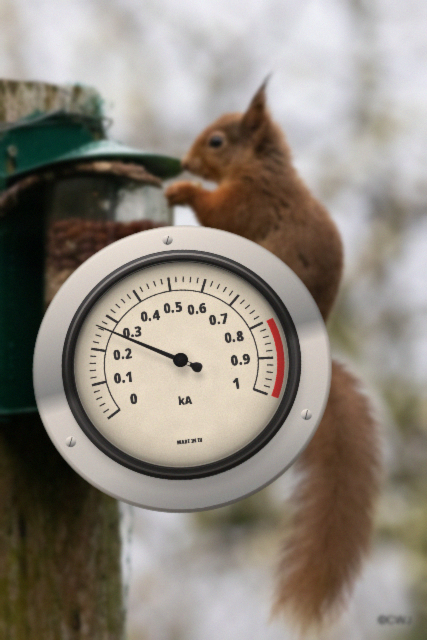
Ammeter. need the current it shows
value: 0.26 kA
